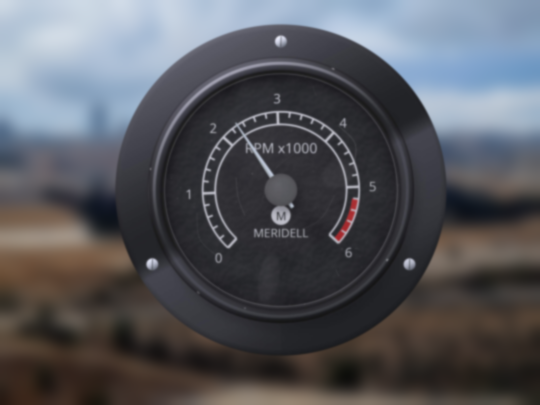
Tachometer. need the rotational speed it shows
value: 2300 rpm
